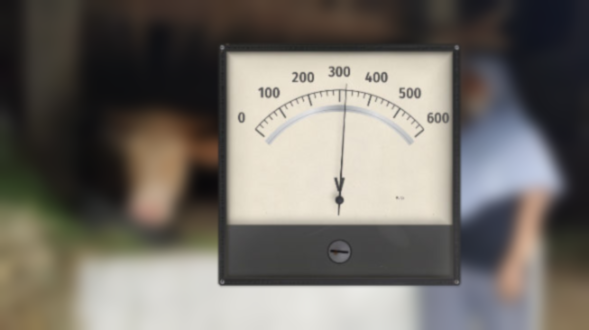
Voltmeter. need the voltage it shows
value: 320 V
